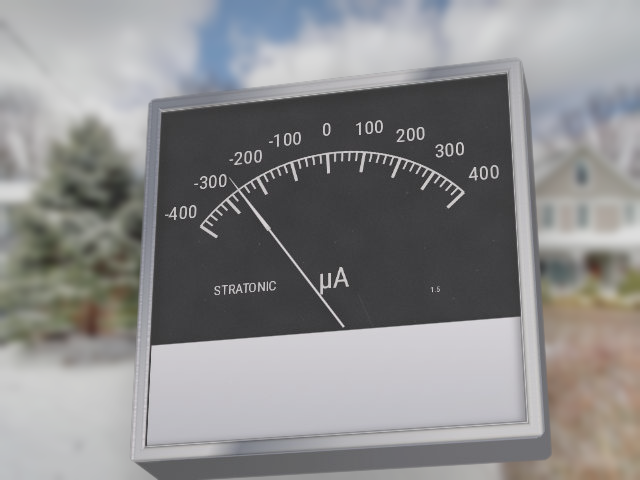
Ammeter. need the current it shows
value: -260 µA
